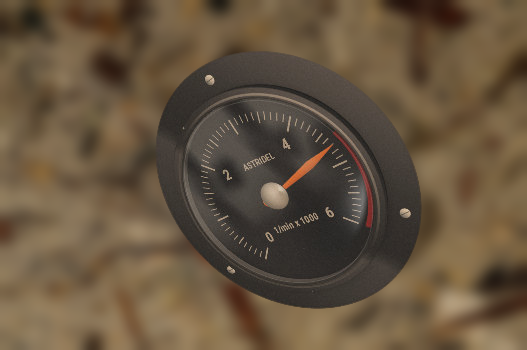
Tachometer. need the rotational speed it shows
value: 4700 rpm
